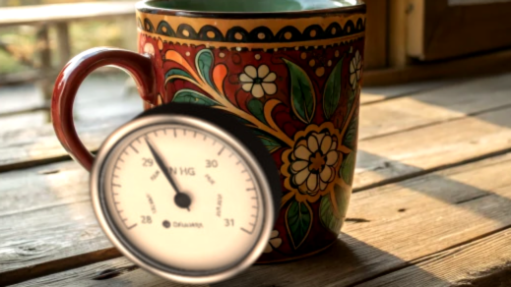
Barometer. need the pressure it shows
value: 29.2 inHg
